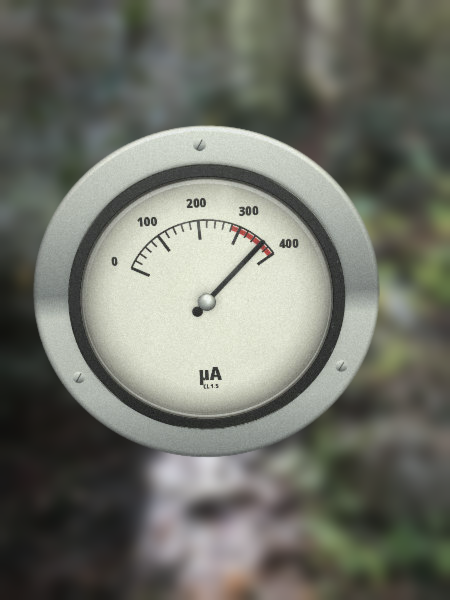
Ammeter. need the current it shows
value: 360 µA
